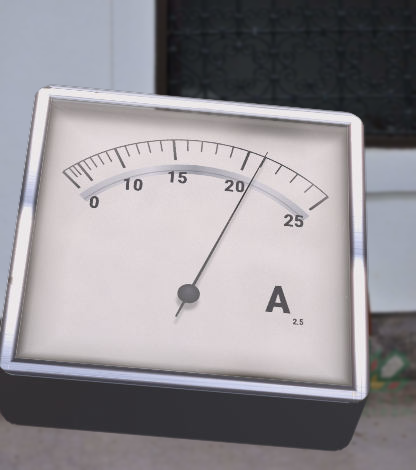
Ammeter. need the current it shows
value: 21 A
